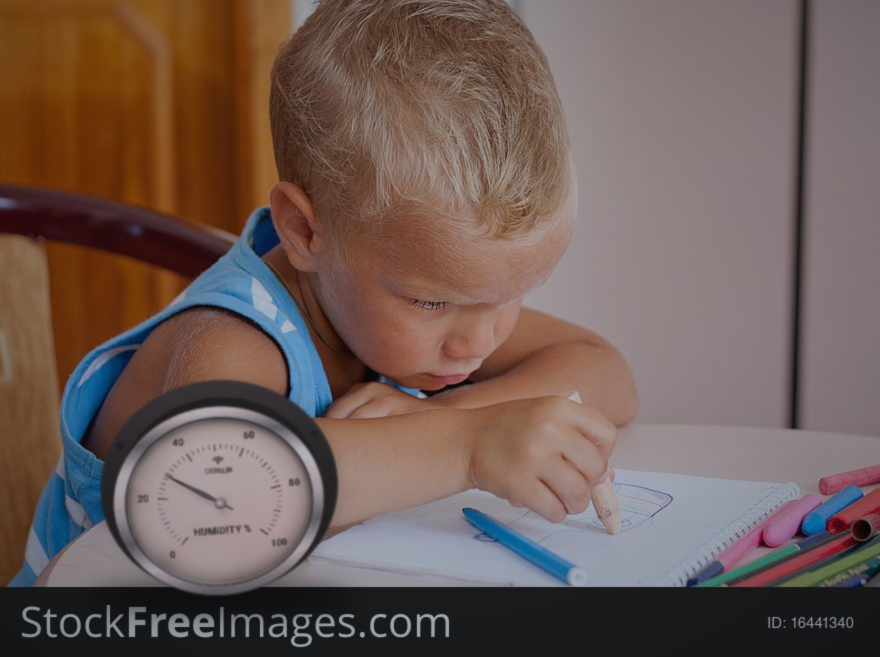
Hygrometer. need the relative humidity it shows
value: 30 %
